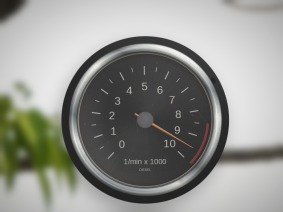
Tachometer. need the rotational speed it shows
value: 9500 rpm
